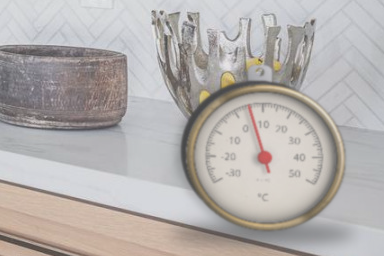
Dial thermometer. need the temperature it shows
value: 5 °C
